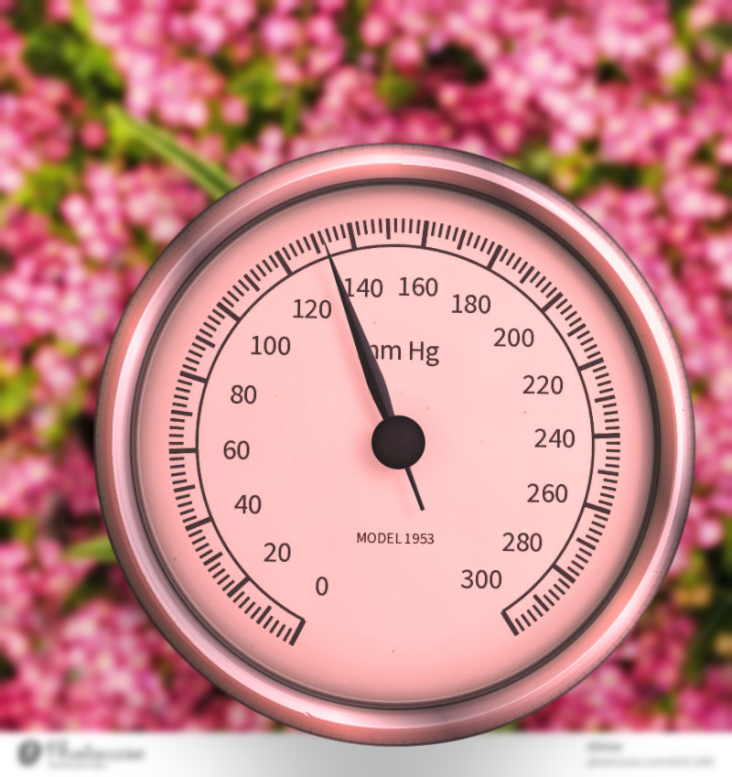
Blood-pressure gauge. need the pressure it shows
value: 132 mmHg
